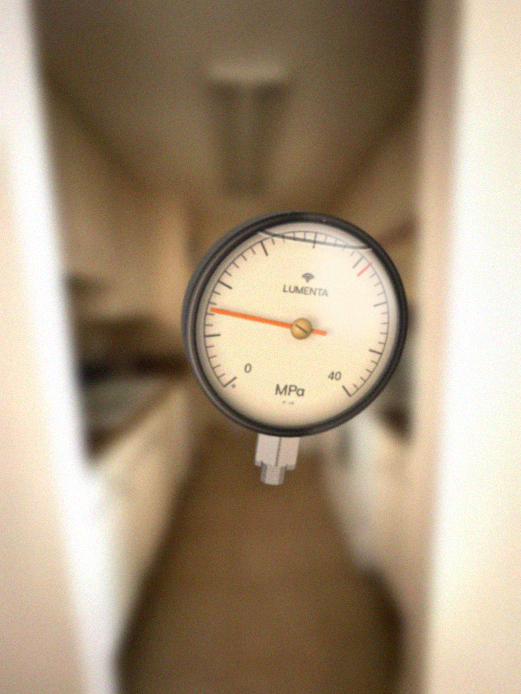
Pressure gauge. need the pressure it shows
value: 7.5 MPa
